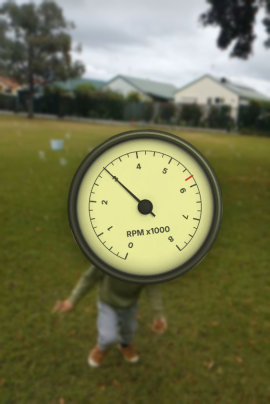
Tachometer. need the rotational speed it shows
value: 3000 rpm
